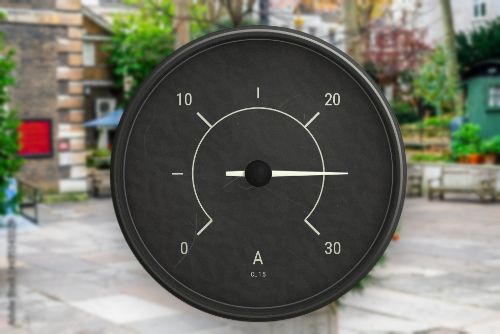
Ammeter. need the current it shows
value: 25 A
